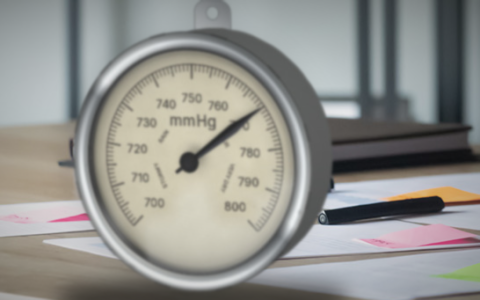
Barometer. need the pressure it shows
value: 770 mmHg
